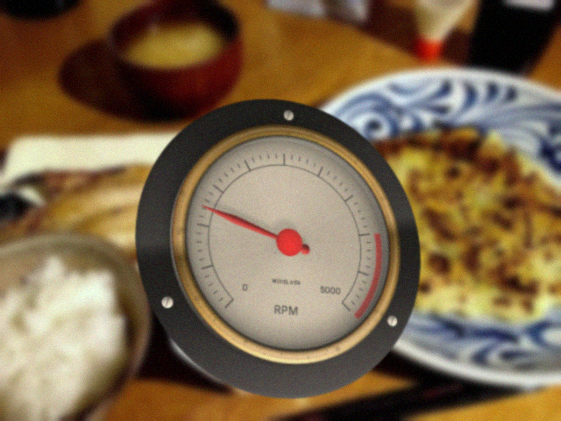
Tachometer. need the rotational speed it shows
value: 1200 rpm
